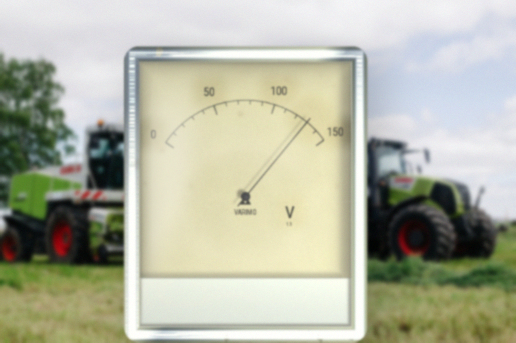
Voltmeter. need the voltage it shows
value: 130 V
